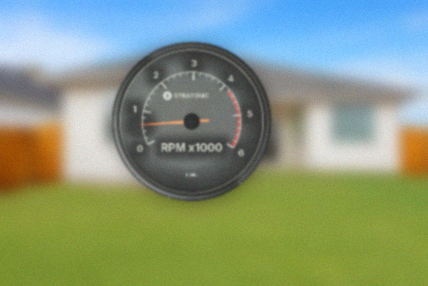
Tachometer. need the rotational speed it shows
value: 600 rpm
